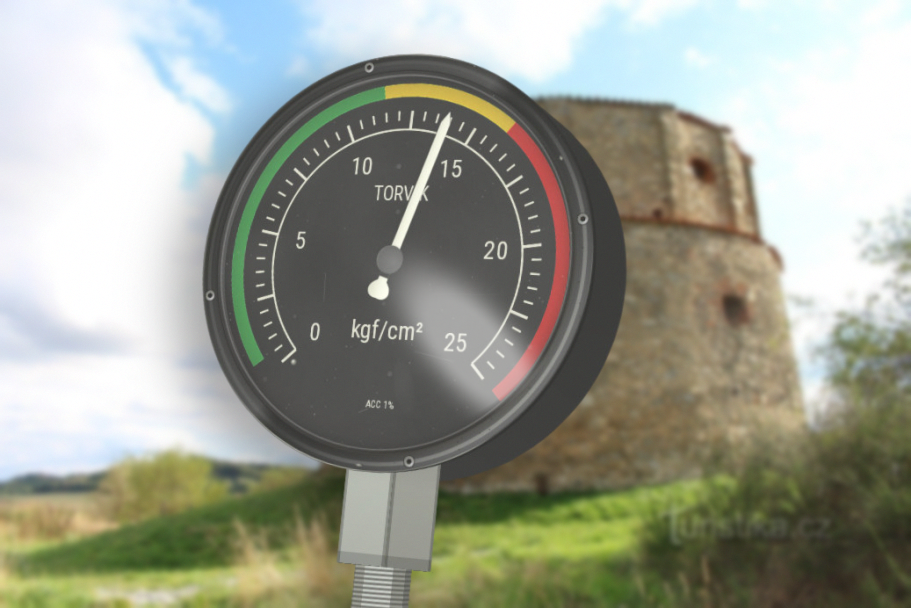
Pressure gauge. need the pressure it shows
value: 14 kg/cm²
